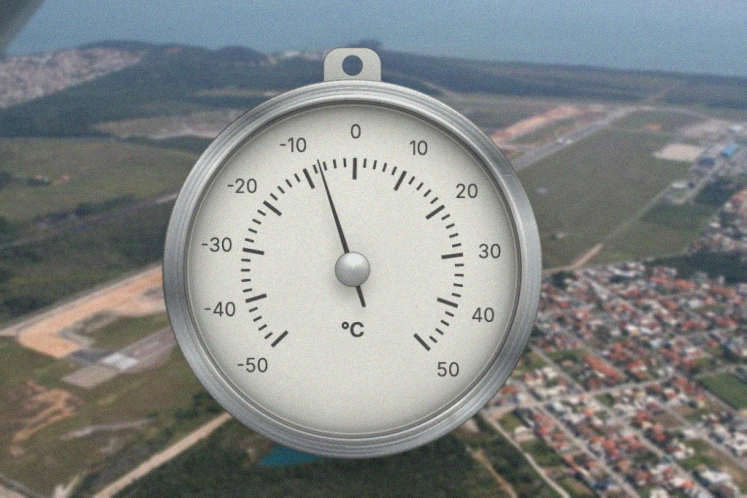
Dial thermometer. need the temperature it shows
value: -7 °C
